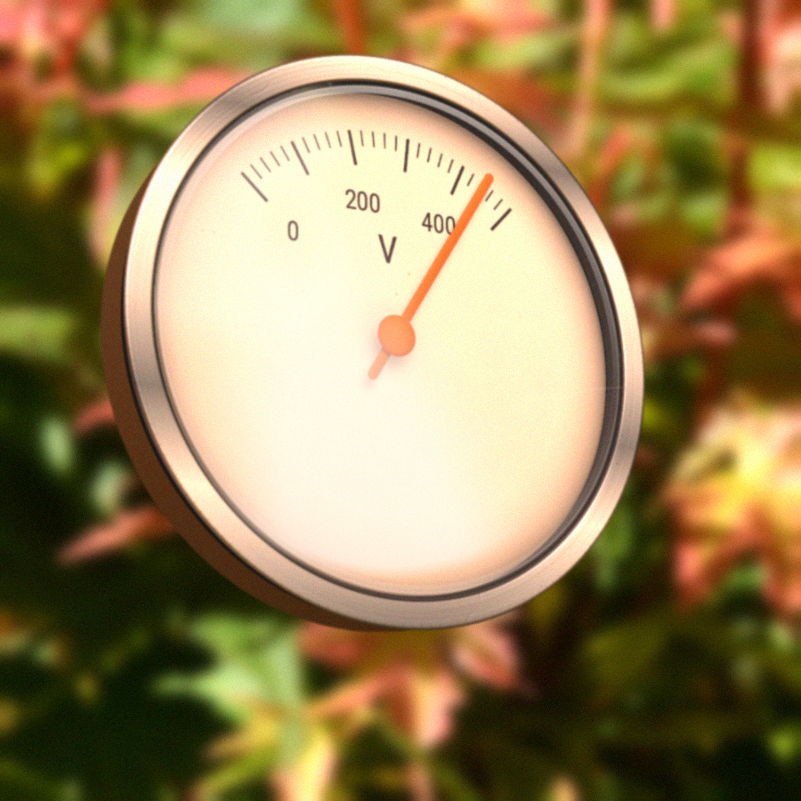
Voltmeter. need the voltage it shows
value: 440 V
